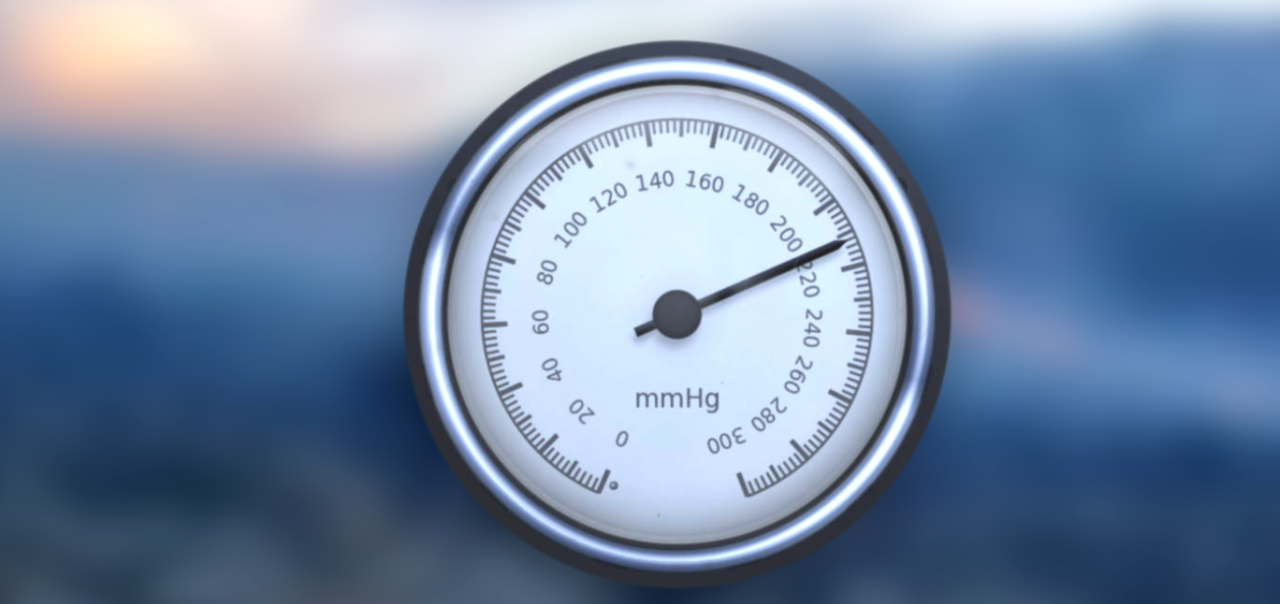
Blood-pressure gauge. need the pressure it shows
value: 212 mmHg
